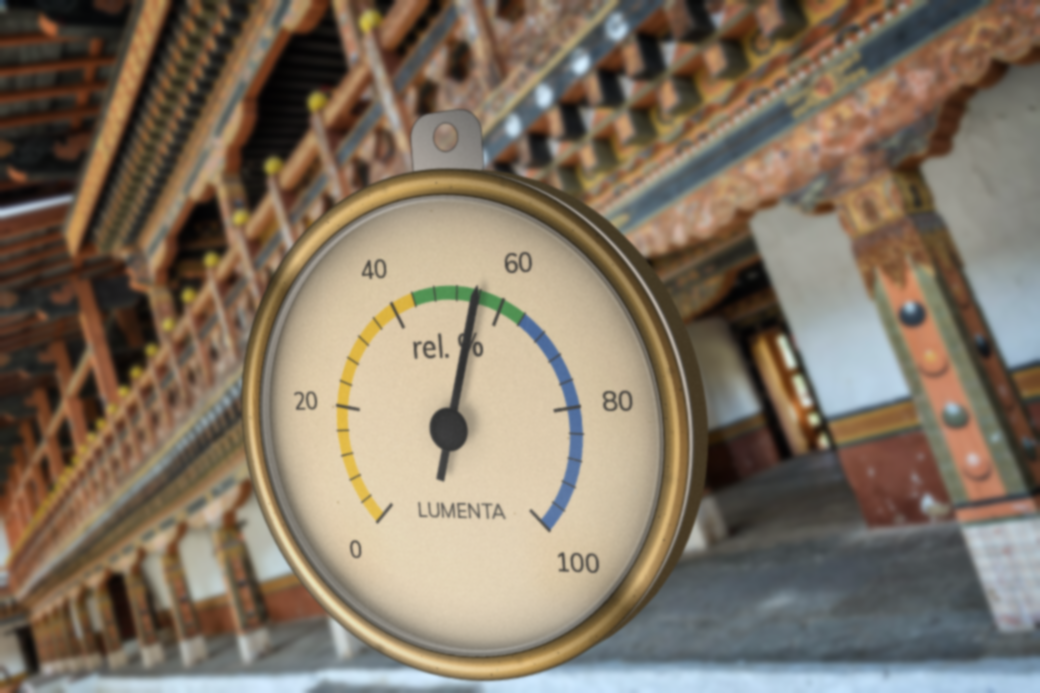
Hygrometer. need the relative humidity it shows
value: 56 %
